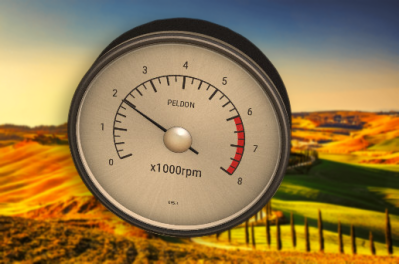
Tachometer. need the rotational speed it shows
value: 2000 rpm
